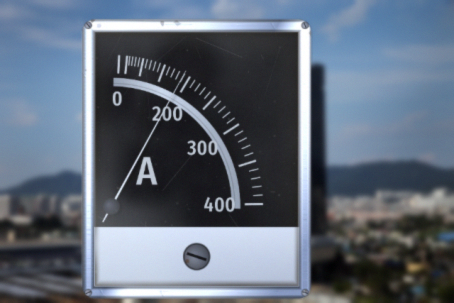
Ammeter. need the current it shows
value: 190 A
